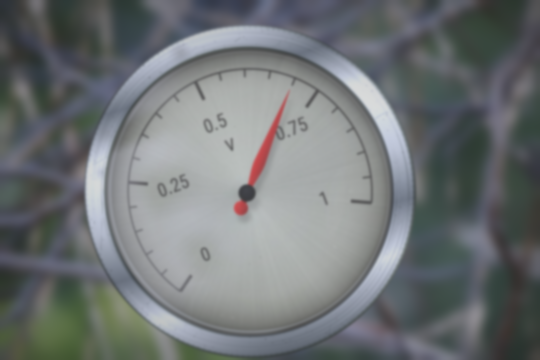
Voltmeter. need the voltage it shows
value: 0.7 V
